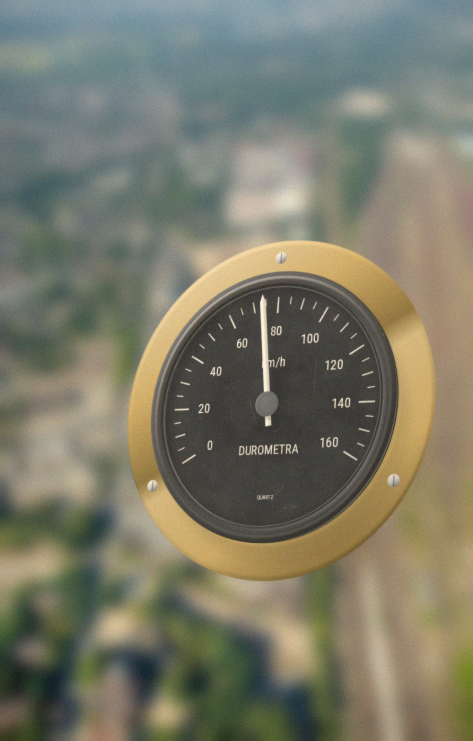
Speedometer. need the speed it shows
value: 75 km/h
